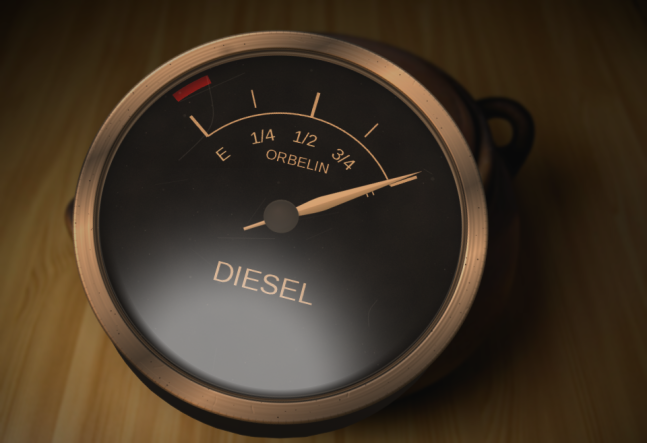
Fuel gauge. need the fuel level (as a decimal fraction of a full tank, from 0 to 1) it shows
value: 1
